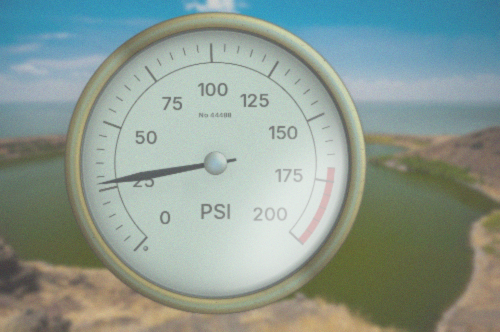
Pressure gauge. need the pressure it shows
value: 27.5 psi
